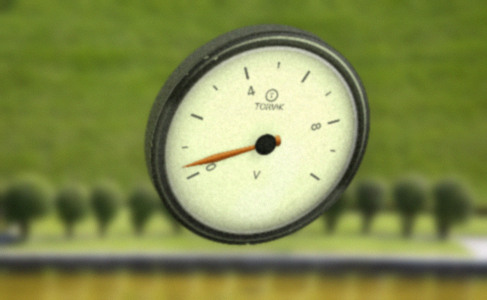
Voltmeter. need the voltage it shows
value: 0.5 V
